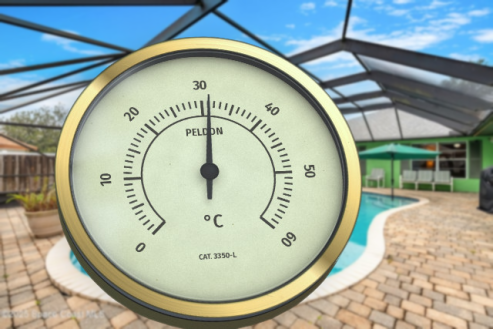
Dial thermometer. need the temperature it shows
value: 31 °C
